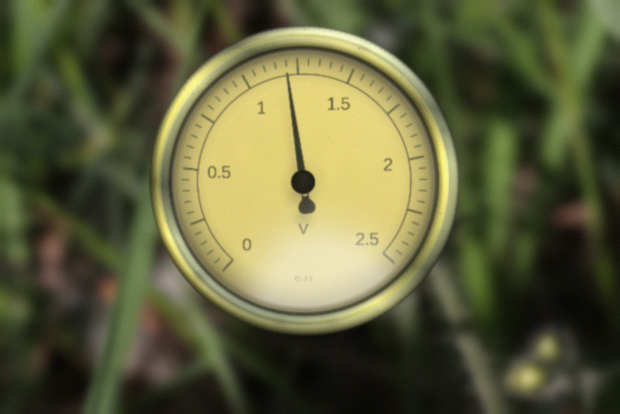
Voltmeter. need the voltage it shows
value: 1.2 V
